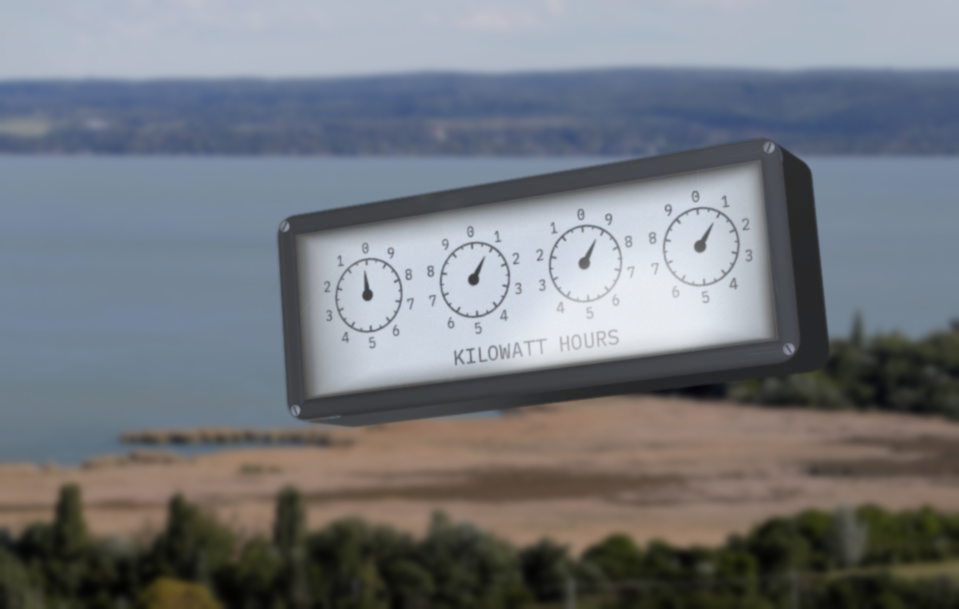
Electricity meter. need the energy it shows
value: 91 kWh
